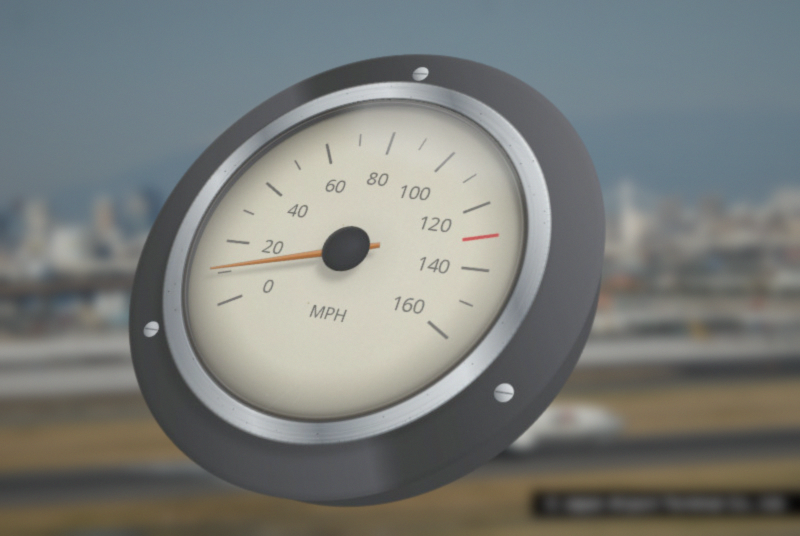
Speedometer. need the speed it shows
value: 10 mph
